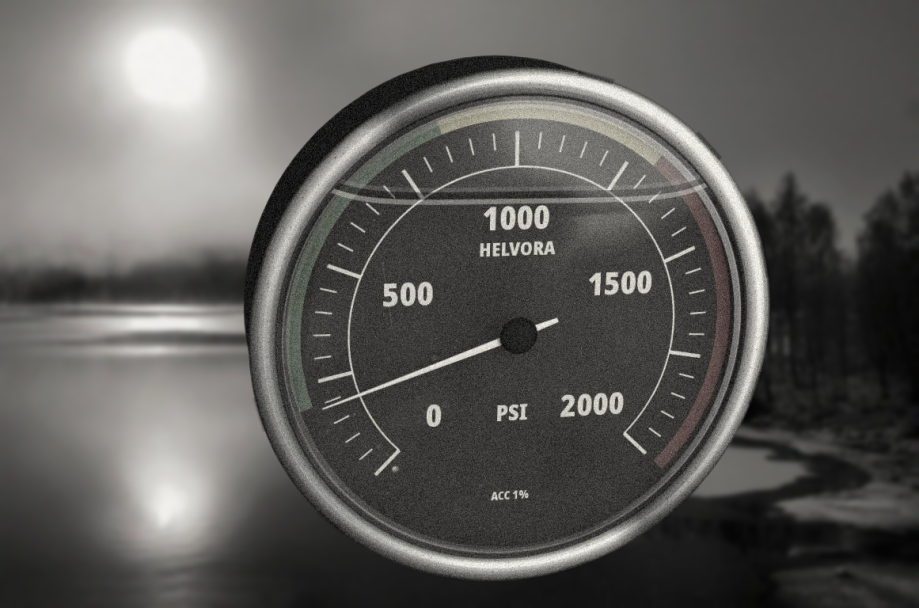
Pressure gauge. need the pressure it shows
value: 200 psi
